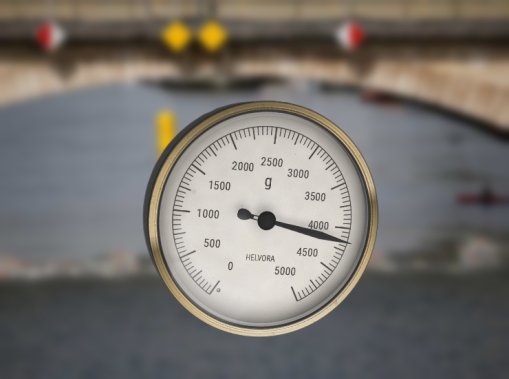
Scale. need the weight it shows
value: 4150 g
